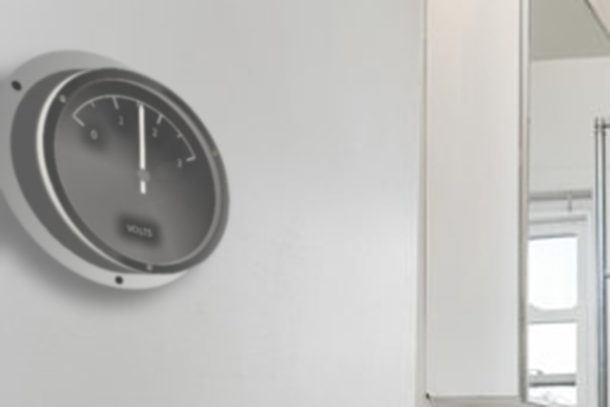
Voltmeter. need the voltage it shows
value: 1.5 V
